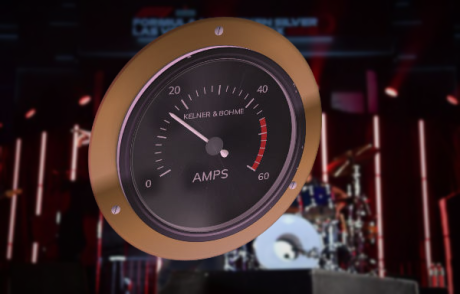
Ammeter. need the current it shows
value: 16 A
